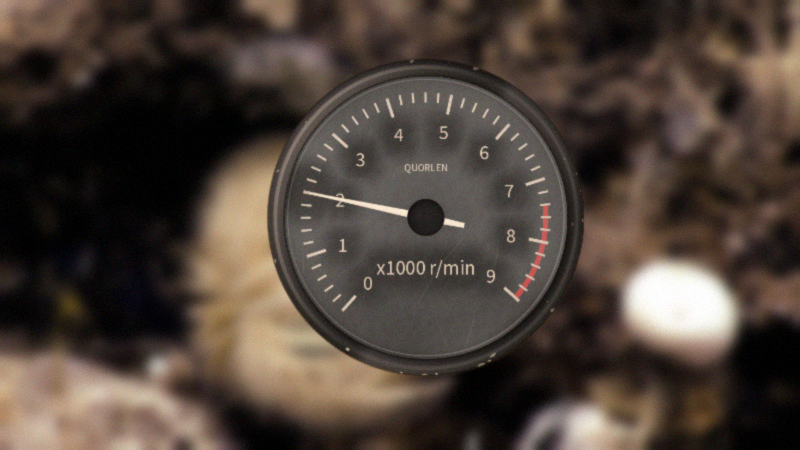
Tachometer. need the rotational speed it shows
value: 2000 rpm
